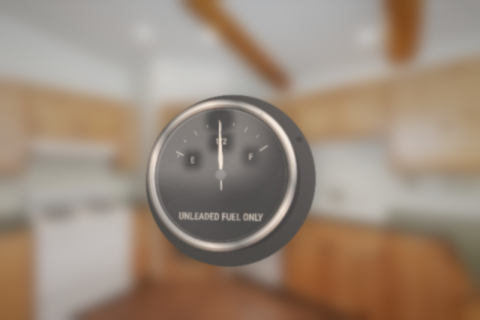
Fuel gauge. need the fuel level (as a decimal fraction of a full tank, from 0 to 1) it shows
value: 0.5
